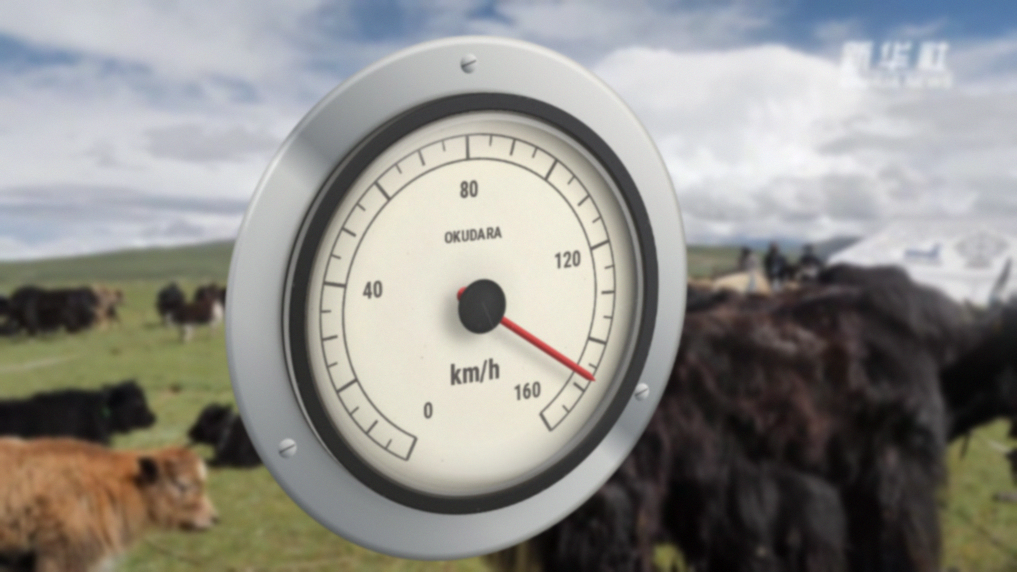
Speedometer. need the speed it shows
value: 147.5 km/h
